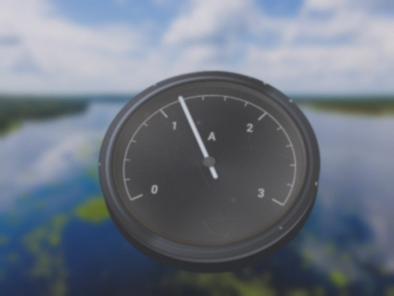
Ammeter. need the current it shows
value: 1.2 A
